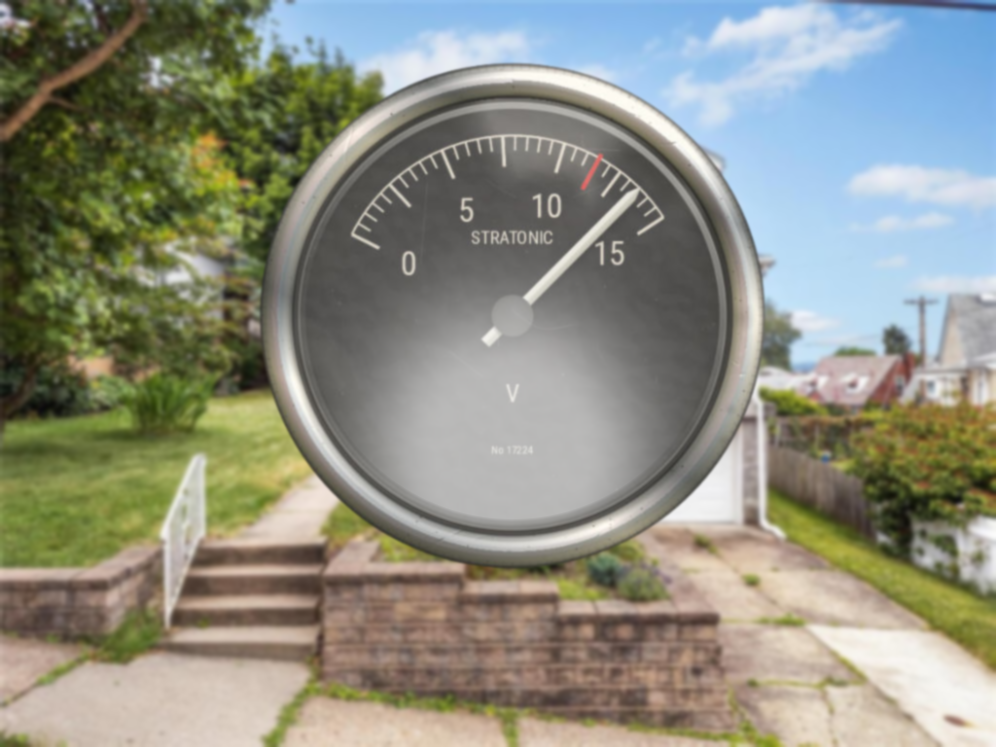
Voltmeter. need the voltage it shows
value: 13.5 V
